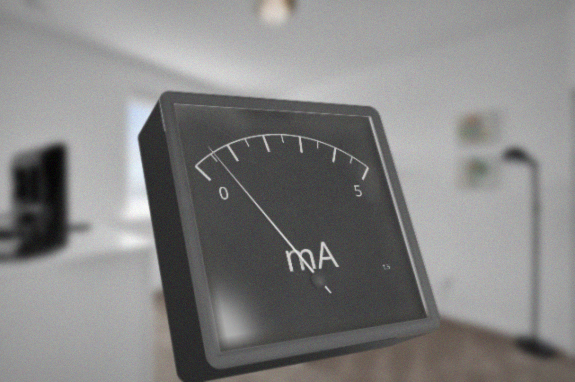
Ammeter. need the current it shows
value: 0.5 mA
